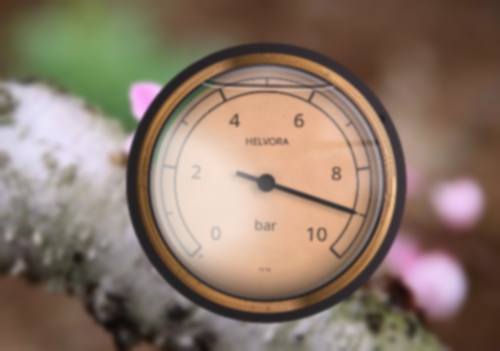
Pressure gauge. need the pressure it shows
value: 9 bar
